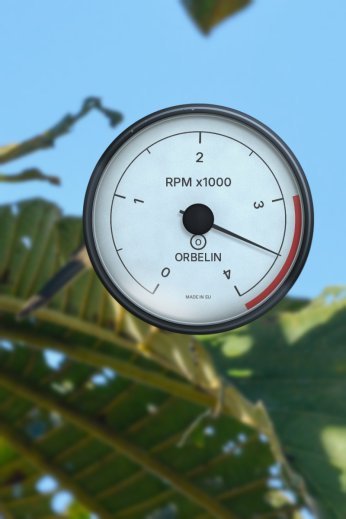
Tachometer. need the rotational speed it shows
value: 3500 rpm
